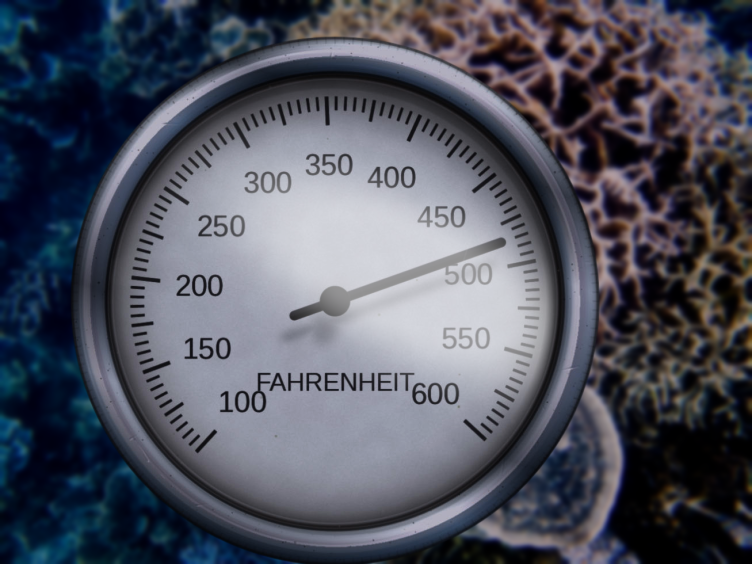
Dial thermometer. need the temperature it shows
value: 485 °F
